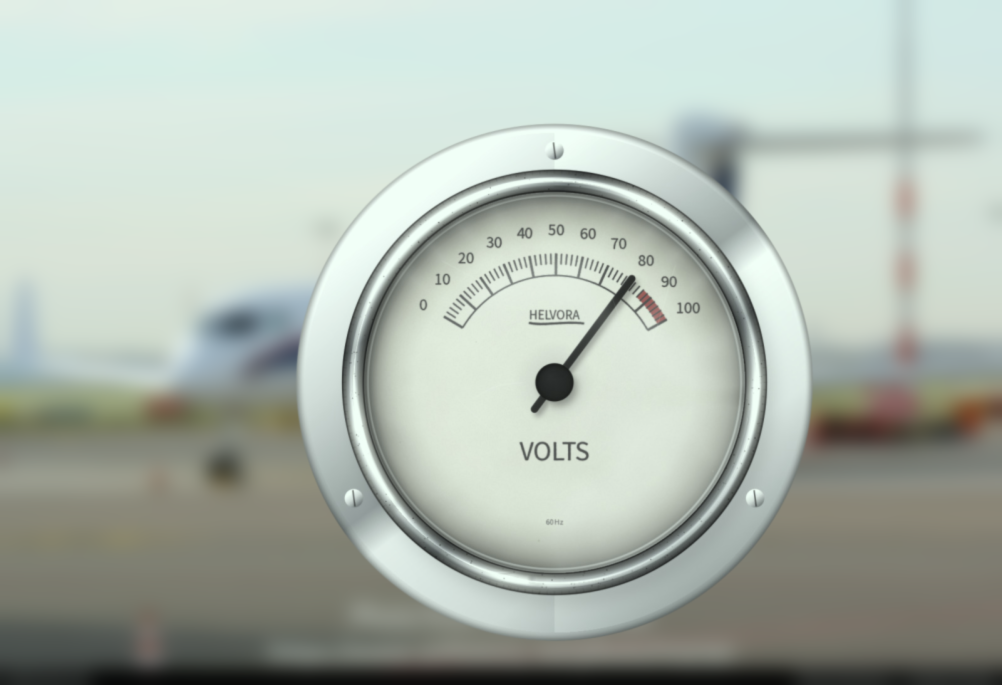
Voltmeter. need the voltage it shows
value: 80 V
